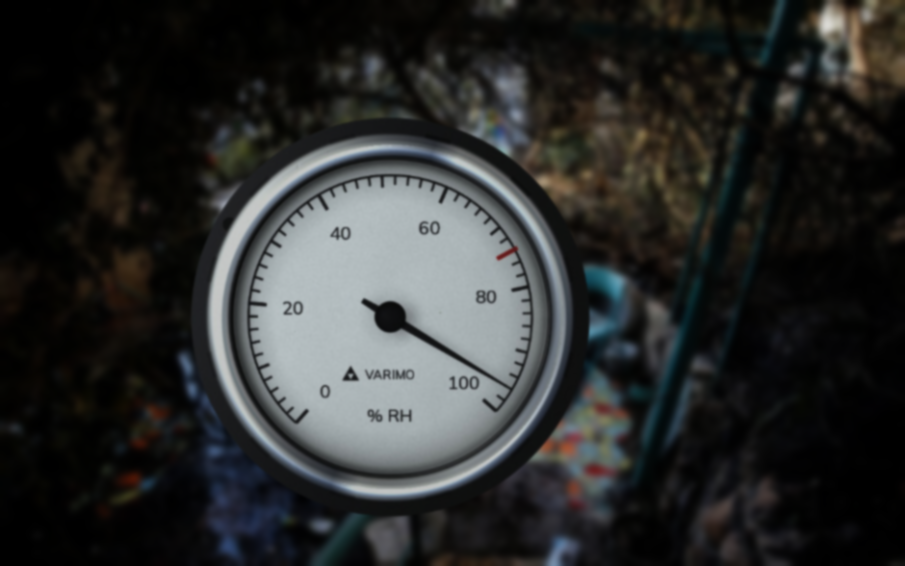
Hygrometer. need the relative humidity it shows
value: 96 %
